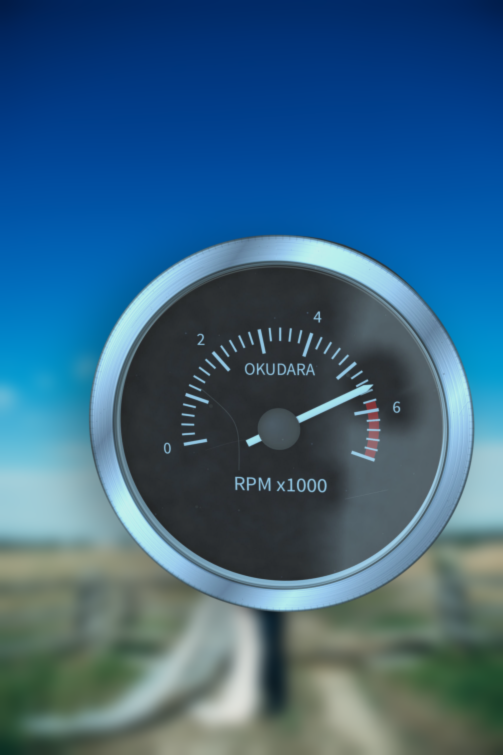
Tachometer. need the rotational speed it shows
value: 5500 rpm
